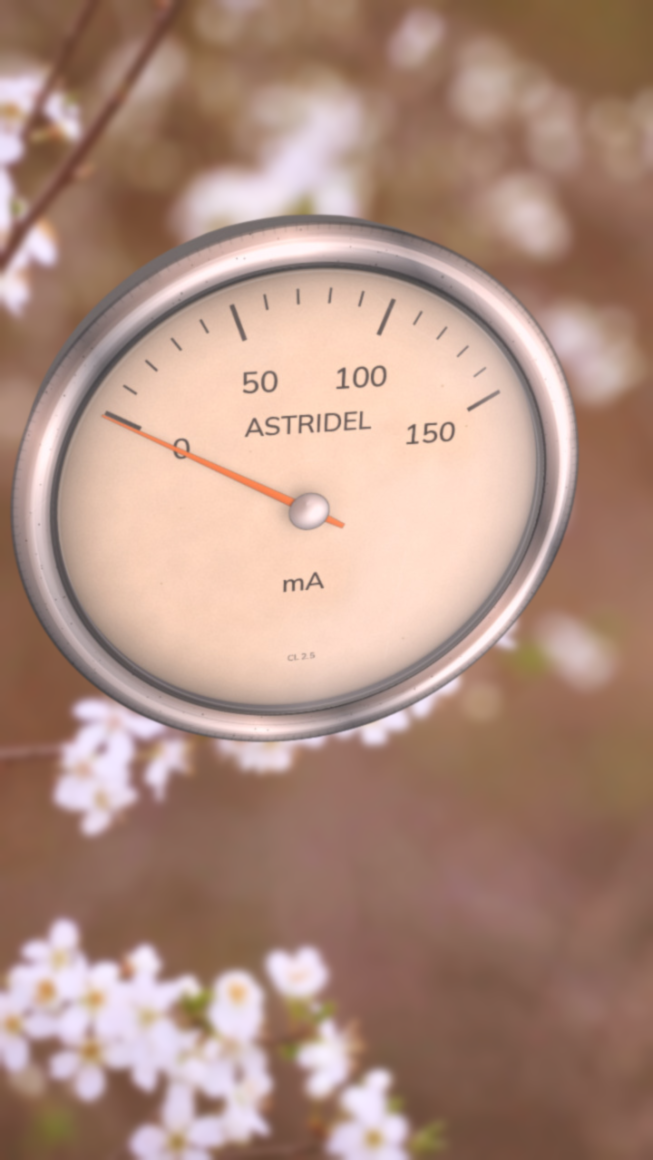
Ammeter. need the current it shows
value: 0 mA
